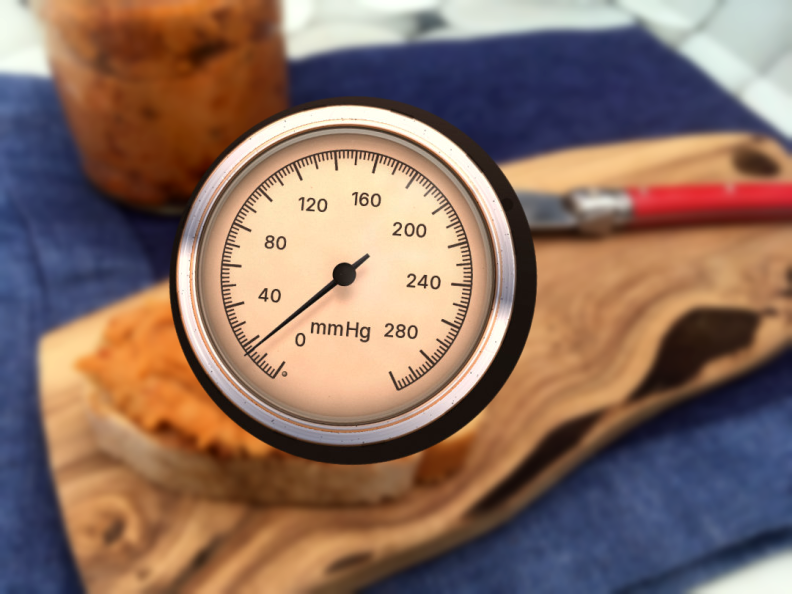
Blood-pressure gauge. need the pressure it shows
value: 16 mmHg
